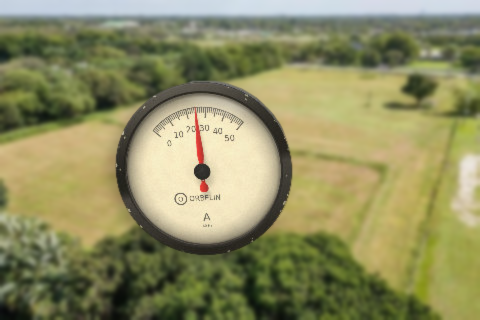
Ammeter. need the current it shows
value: 25 A
